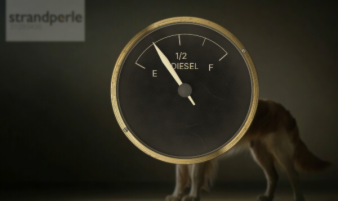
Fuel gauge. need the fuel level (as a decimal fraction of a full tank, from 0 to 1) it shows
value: 0.25
